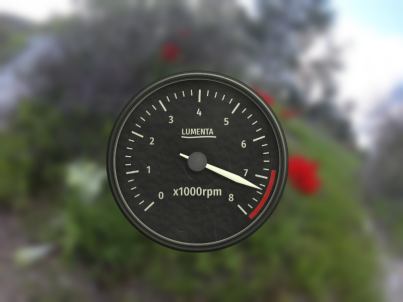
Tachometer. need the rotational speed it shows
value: 7300 rpm
